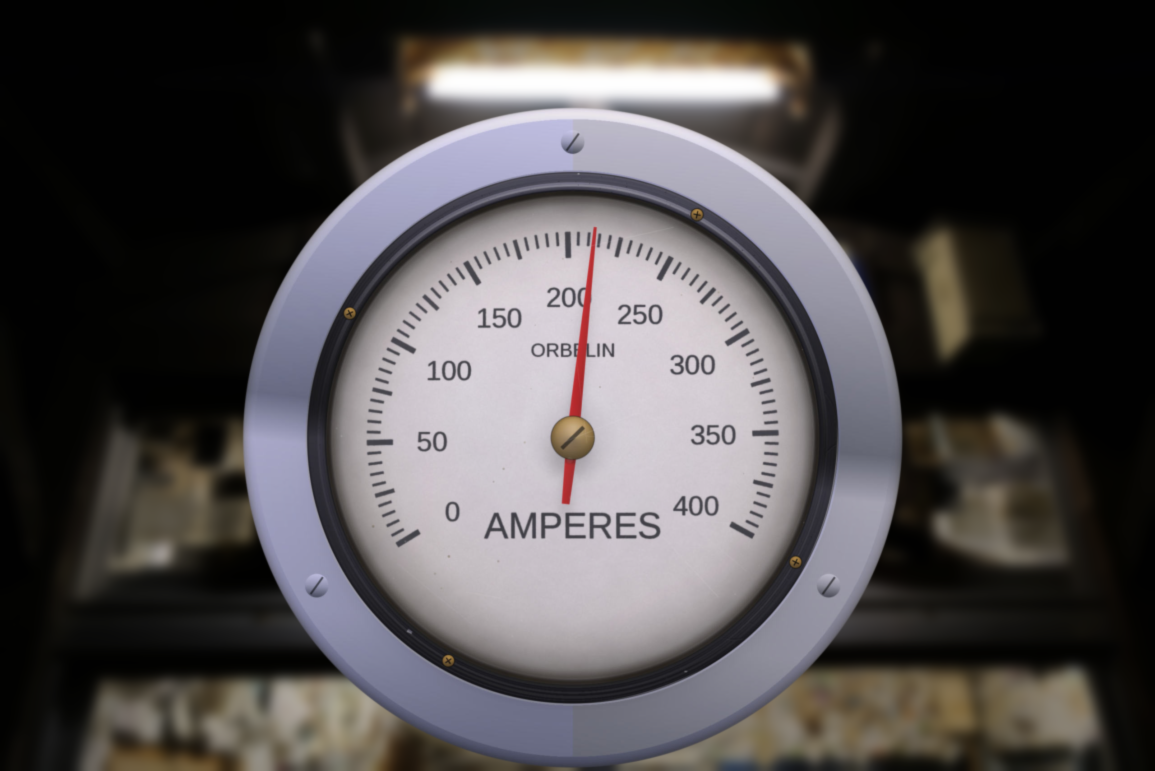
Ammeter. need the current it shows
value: 212.5 A
